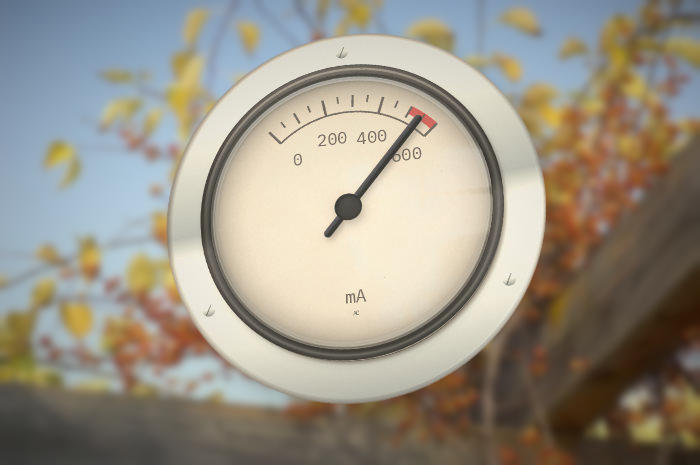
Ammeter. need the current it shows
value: 550 mA
